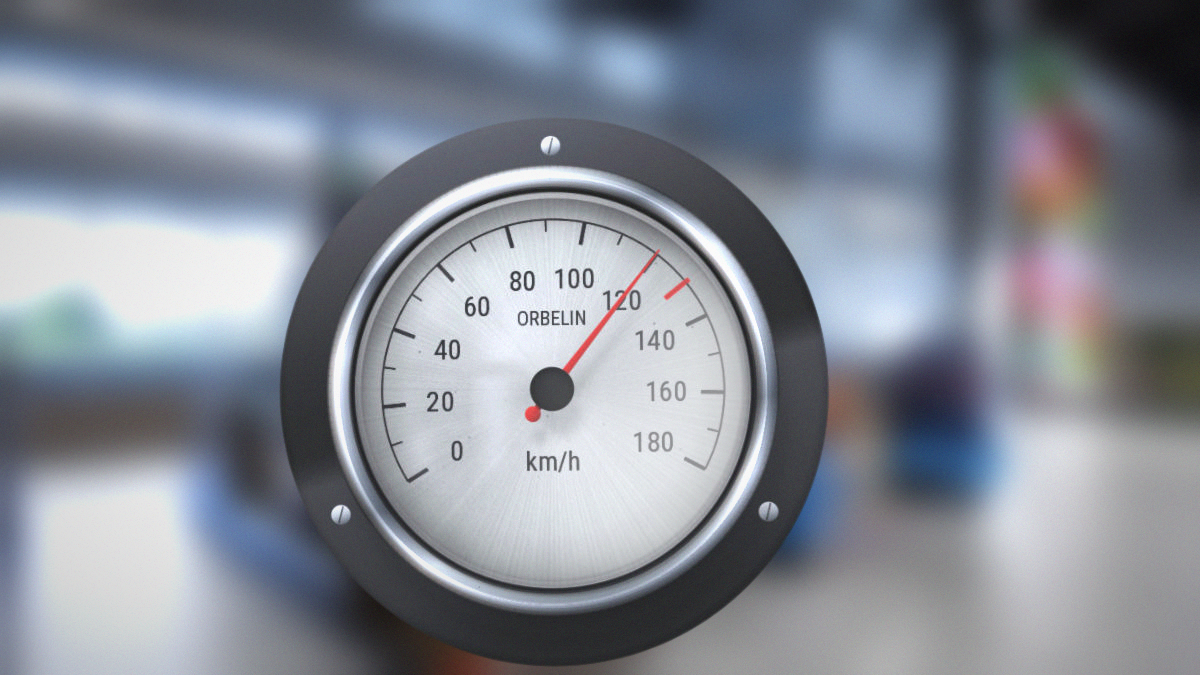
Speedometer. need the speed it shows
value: 120 km/h
